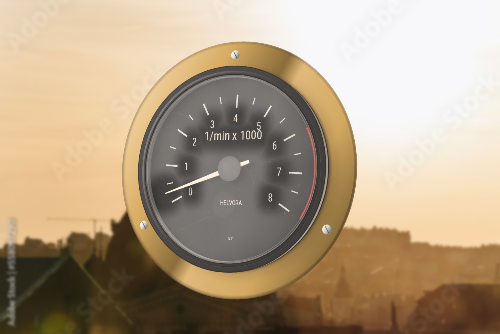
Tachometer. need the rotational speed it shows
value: 250 rpm
